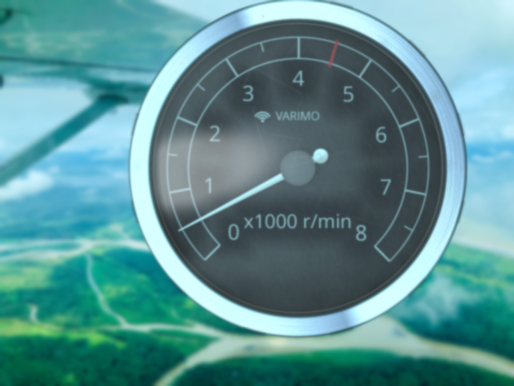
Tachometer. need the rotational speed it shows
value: 500 rpm
